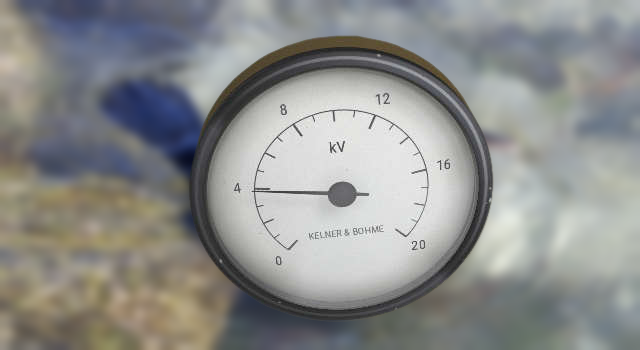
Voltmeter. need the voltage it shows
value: 4 kV
